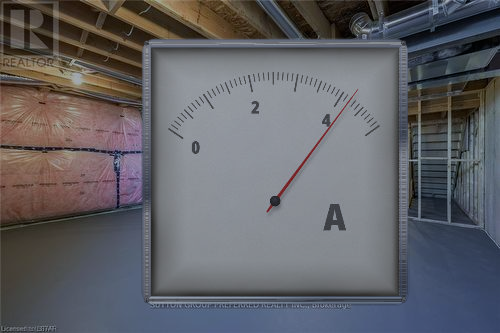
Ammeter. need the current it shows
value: 4.2 A
